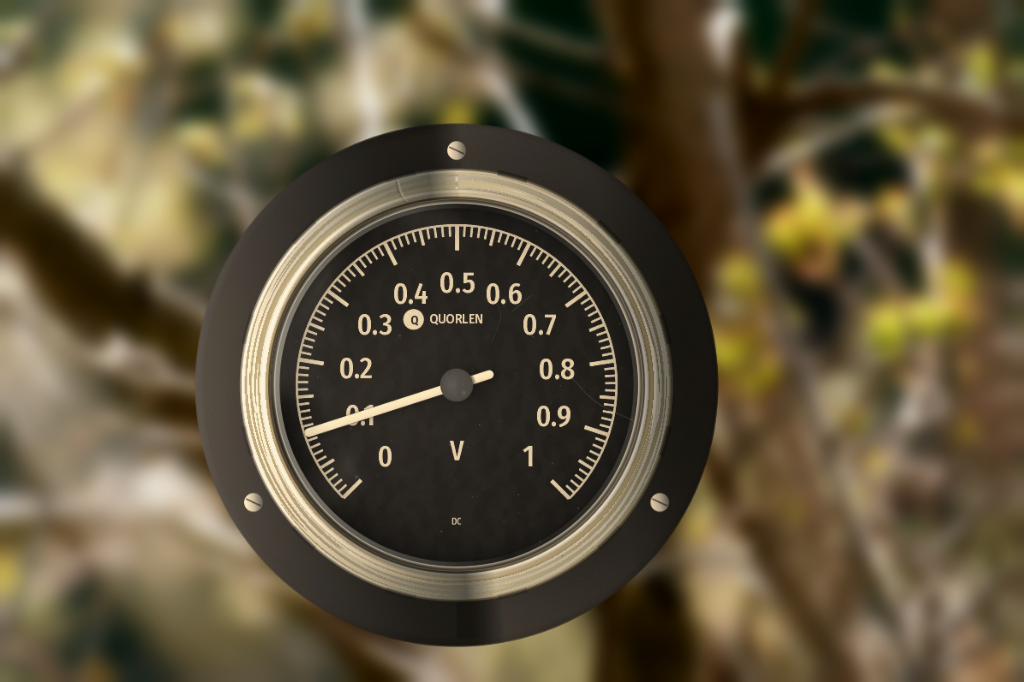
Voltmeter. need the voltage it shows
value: 0.1 V
